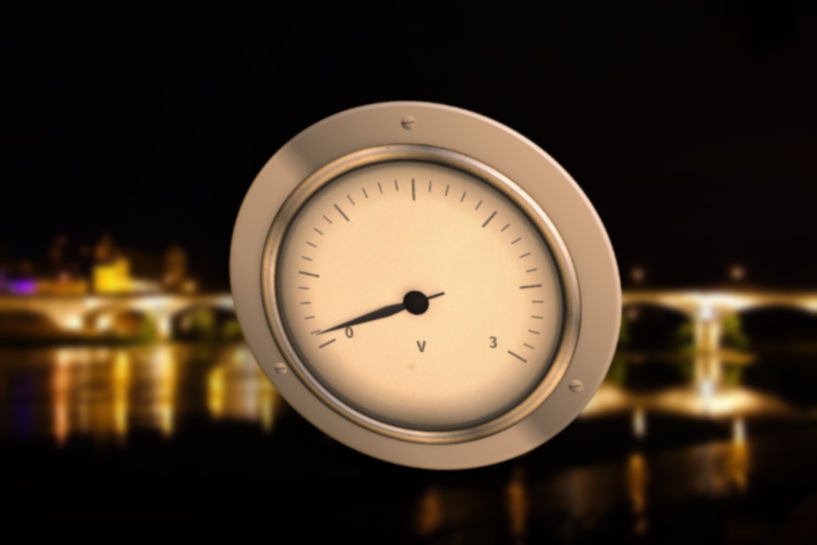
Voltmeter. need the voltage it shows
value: 0.1 V
